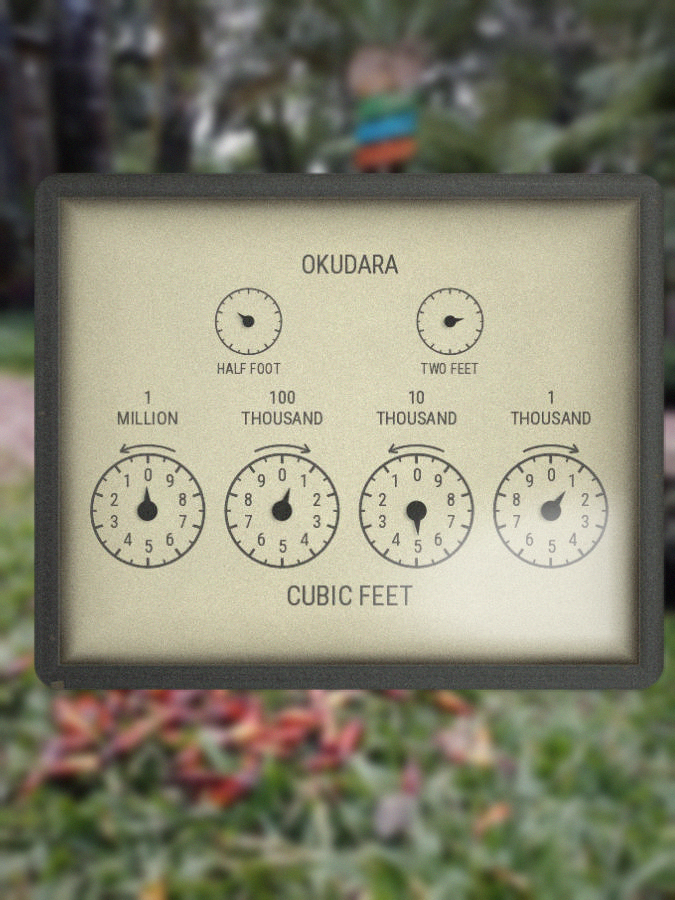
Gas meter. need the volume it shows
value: 5100 ft³
